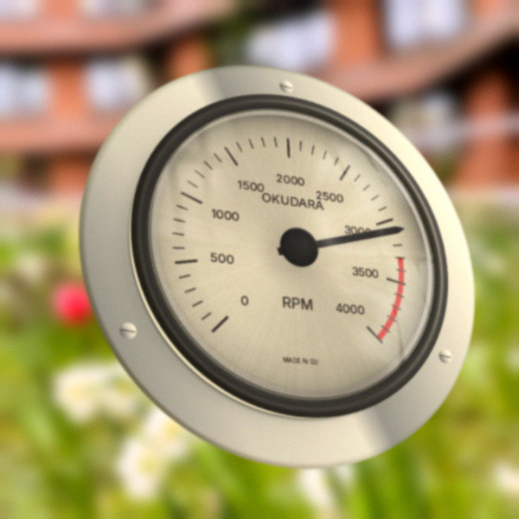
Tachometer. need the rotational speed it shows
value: 3100 rpm
